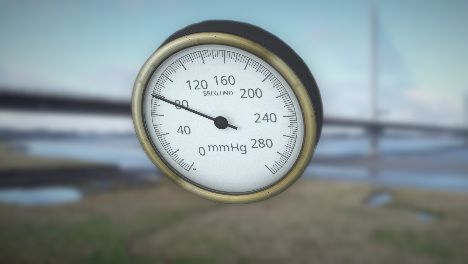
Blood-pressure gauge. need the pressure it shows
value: 80 mmHg
